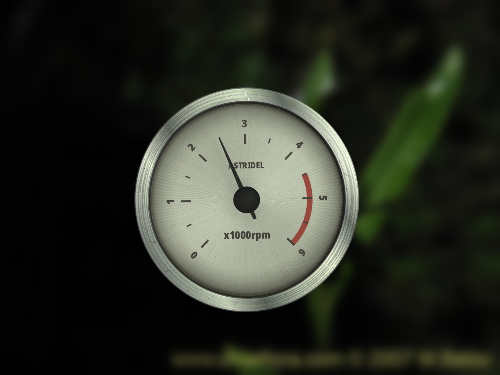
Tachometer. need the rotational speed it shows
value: 2500 rpm
